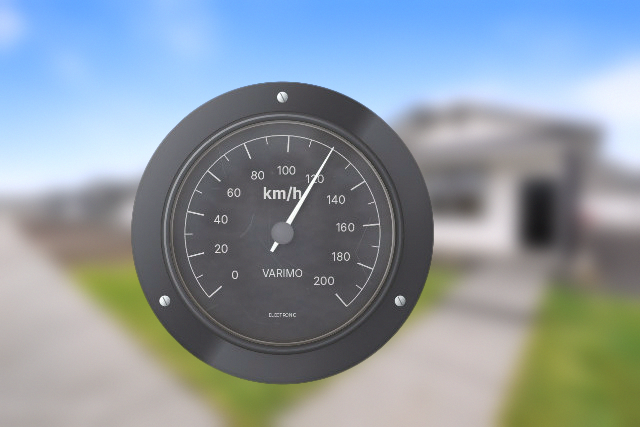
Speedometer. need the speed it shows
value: 120 km/h
